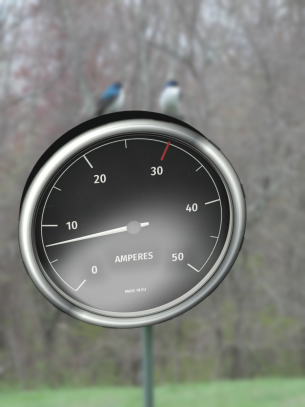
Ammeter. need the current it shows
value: 7.5 A
